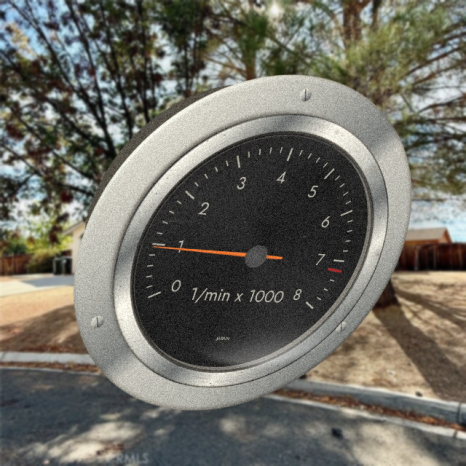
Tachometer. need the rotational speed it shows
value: 1000 rpm
